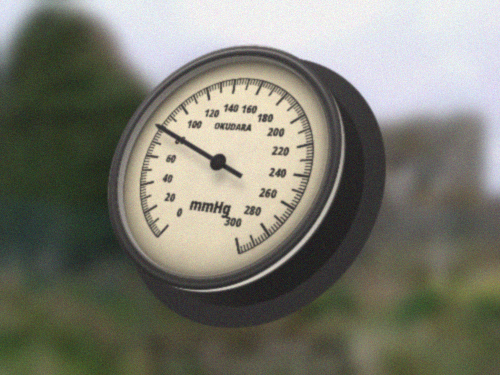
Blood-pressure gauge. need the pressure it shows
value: 80 mmHg
